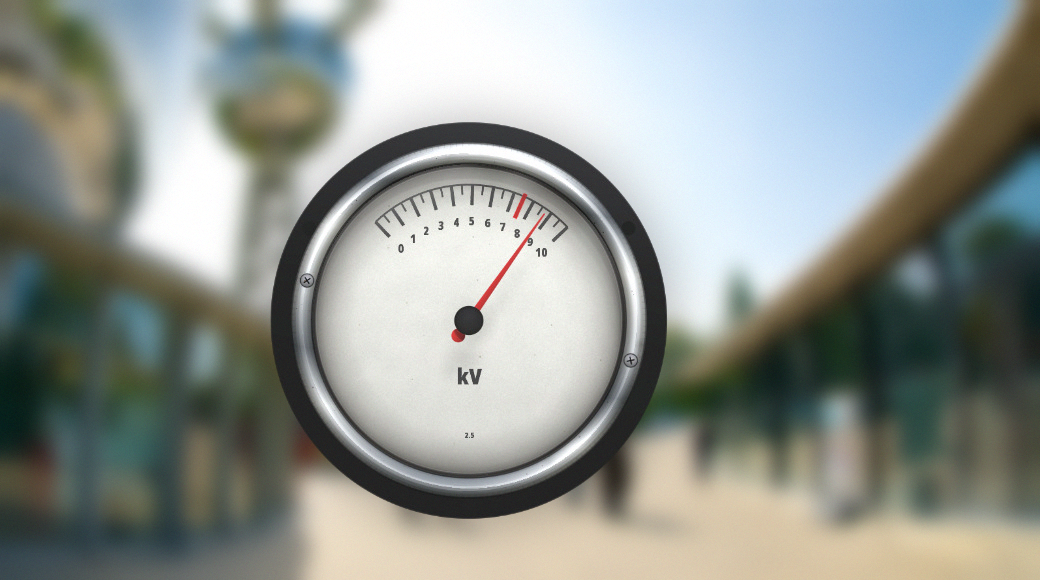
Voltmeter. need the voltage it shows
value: 8.75 kV
